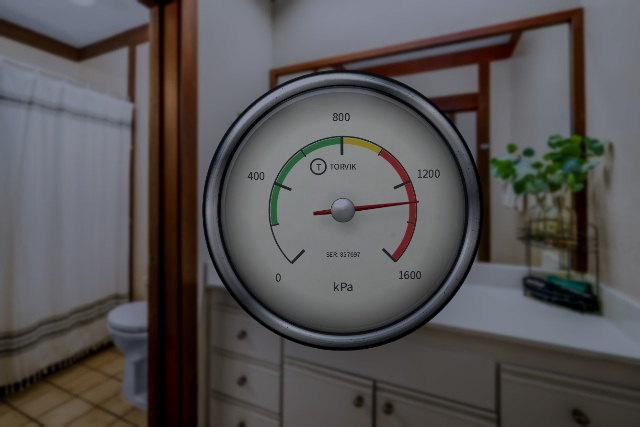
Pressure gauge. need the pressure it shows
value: 1300 kPa
